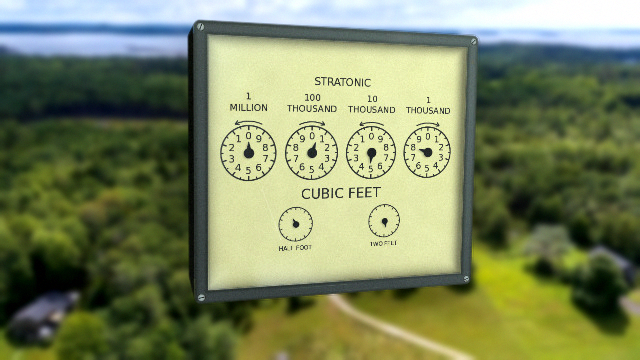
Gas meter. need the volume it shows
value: 4800 ft³
